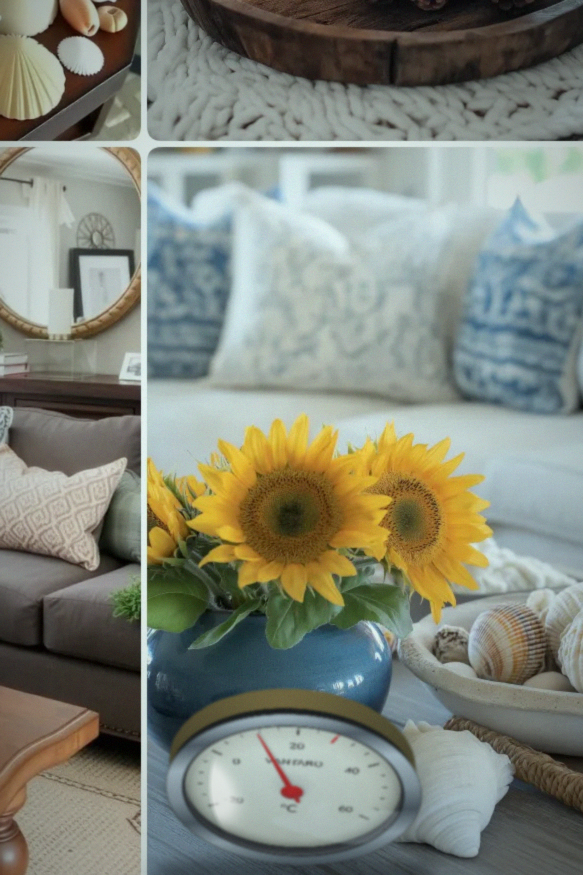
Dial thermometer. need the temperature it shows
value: 12 °C
